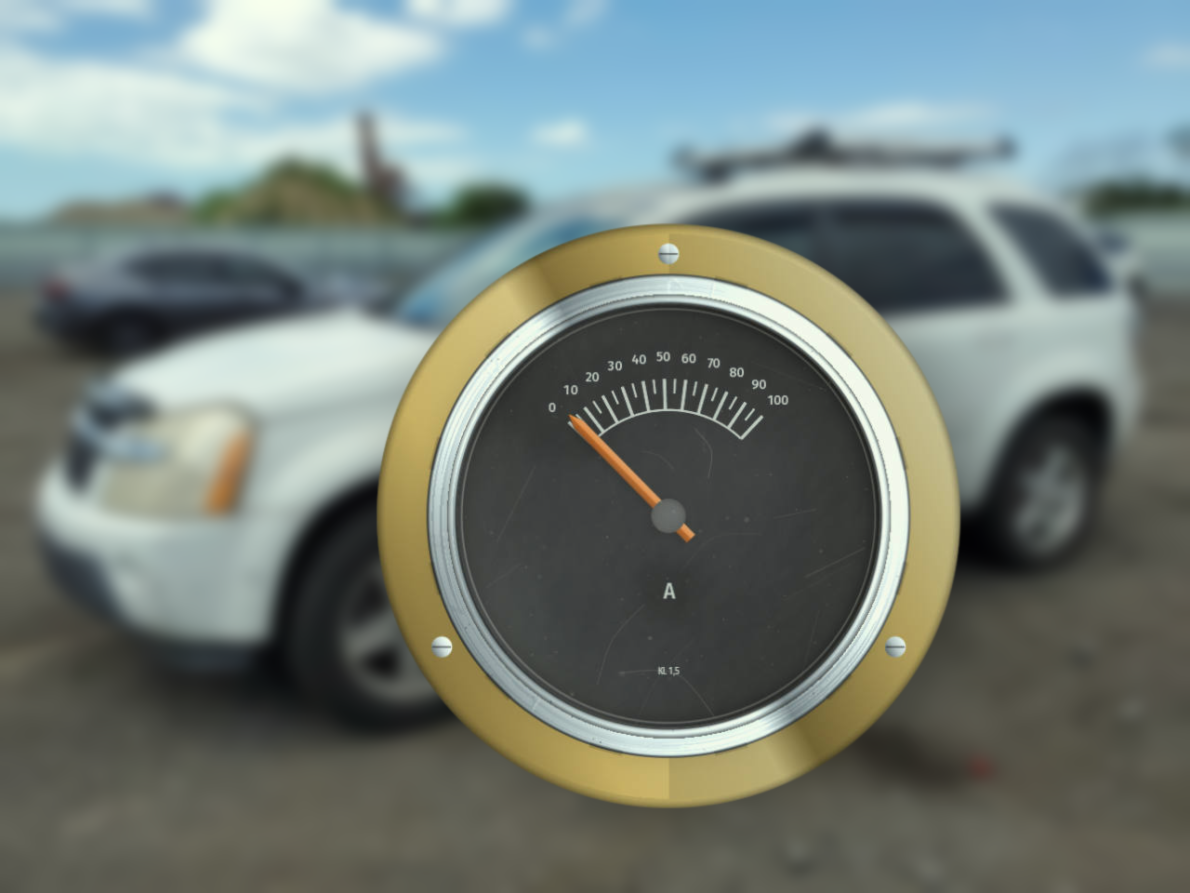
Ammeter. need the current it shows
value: 2.5 A
